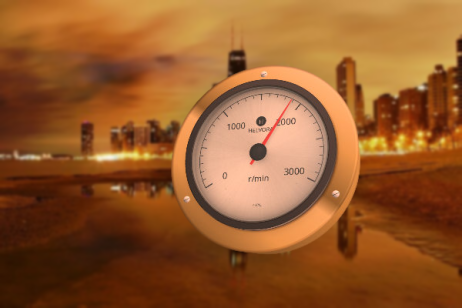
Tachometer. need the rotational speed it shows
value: 1900 rpm
